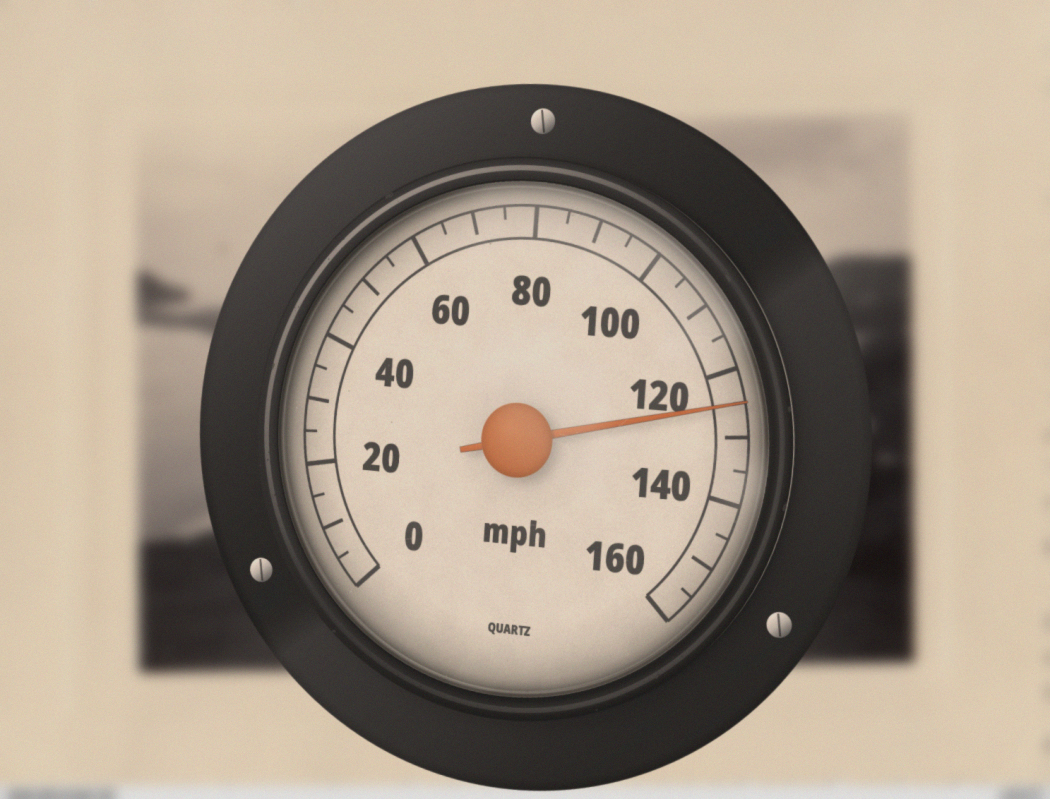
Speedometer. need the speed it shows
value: 125 mph
